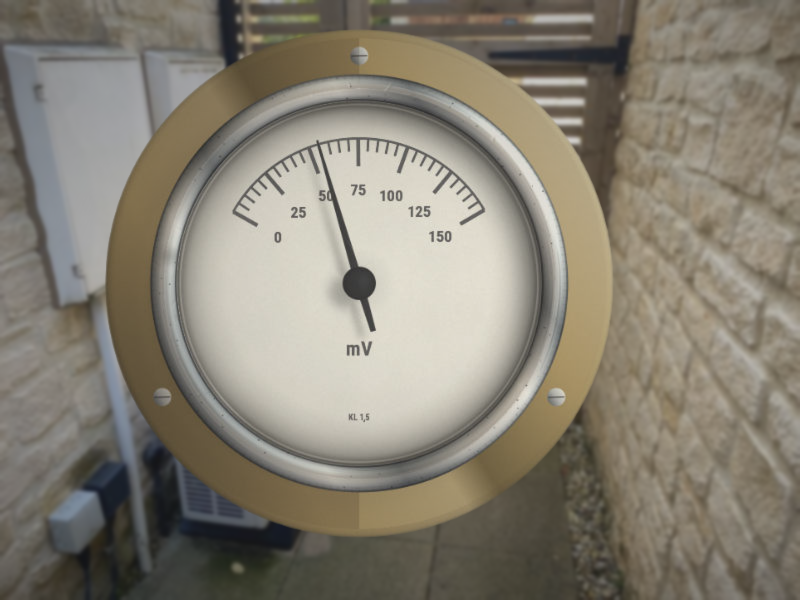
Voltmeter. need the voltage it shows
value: 55 mV
